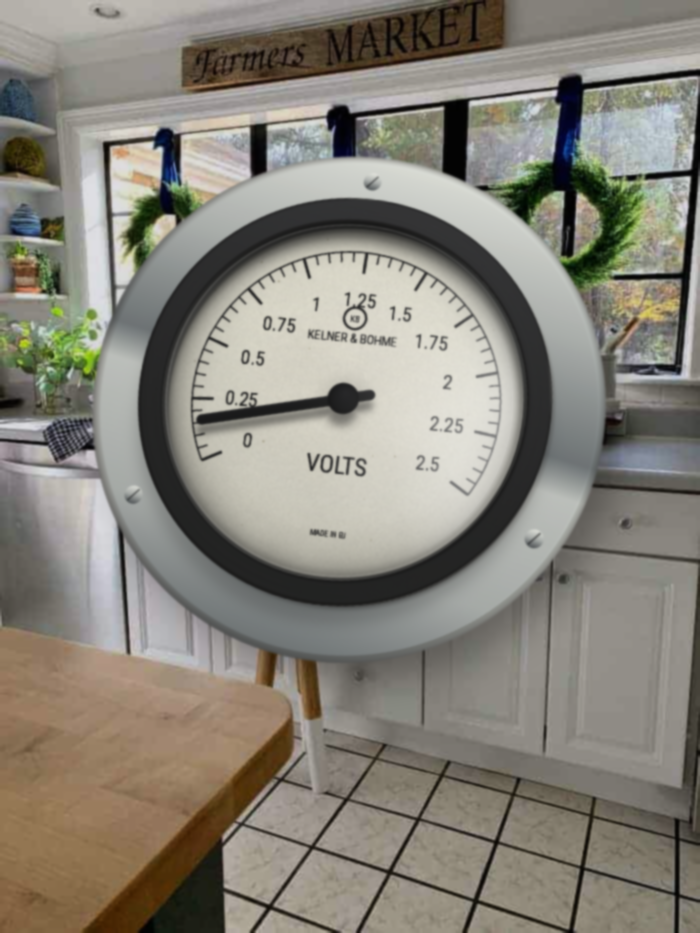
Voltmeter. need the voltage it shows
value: 0.15 V
